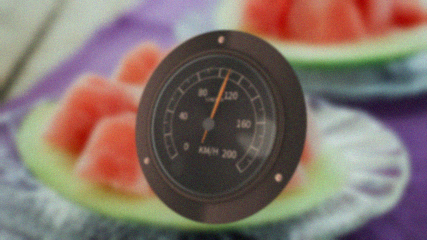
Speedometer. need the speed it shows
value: 110 km/h
